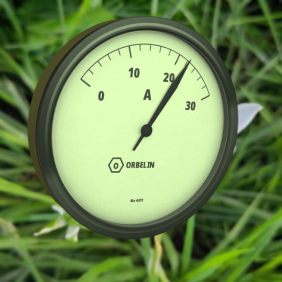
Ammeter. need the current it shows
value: 22 A
